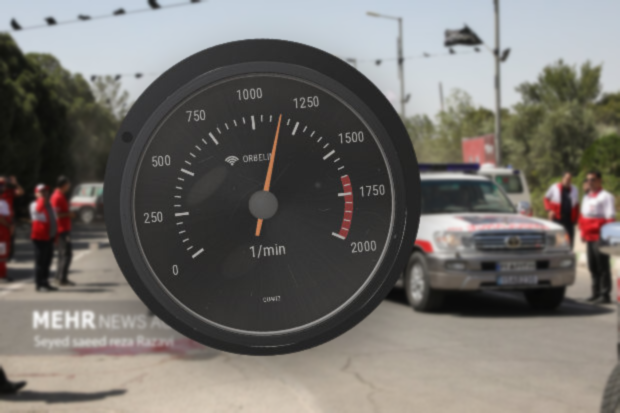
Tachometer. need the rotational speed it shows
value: 1150 rpm
